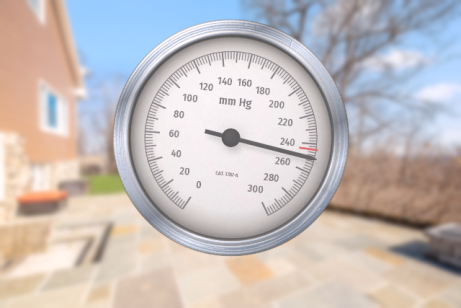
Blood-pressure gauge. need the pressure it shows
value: 250 mmHg
